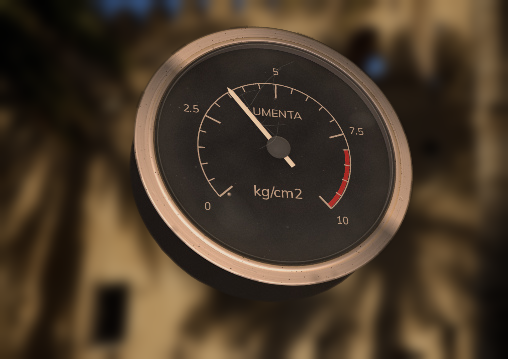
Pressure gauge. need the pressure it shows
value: 3.5 kg/cm²
